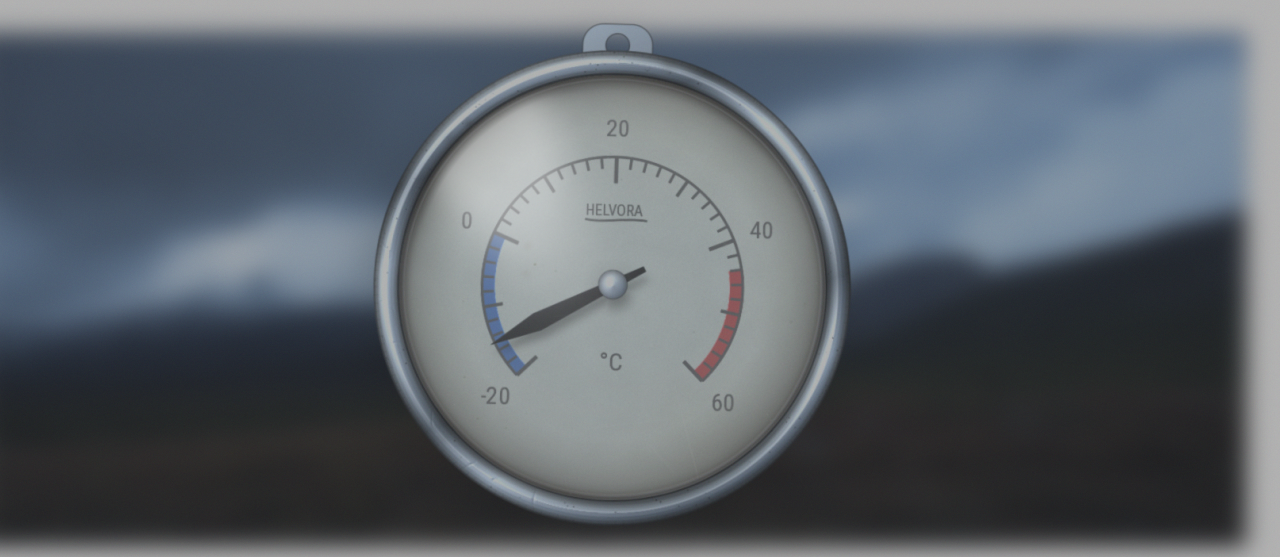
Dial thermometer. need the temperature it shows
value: -15 °C
